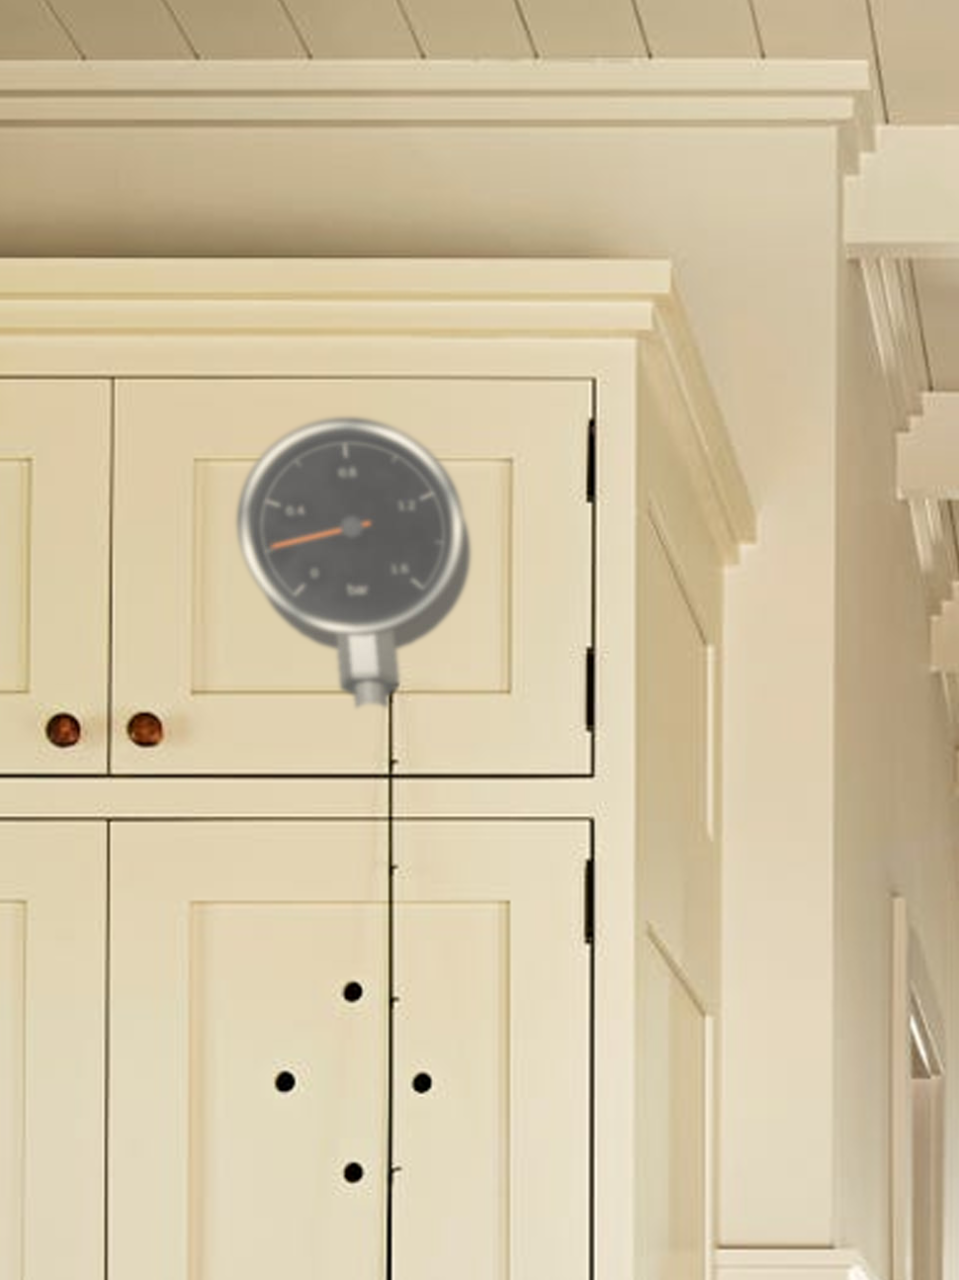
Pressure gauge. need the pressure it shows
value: 0.2 bar
